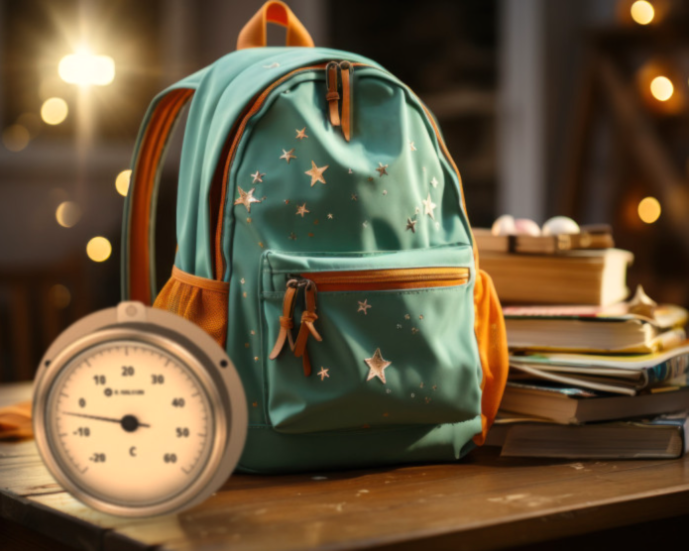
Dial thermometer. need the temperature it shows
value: -4 °C
